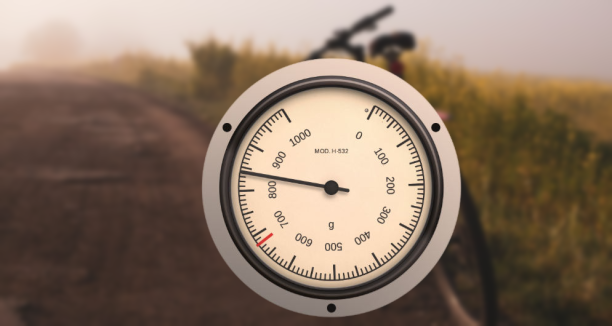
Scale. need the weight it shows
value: 840 g
